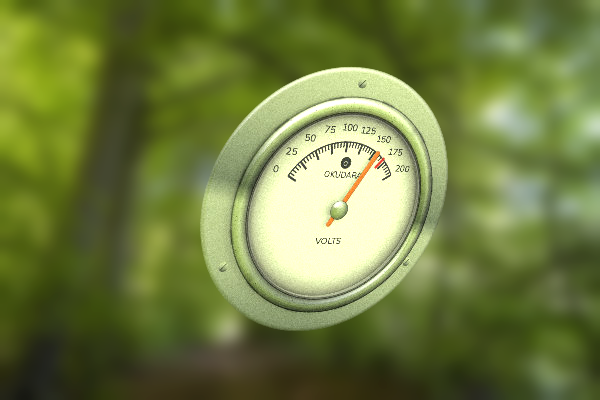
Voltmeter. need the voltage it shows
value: 150 V
